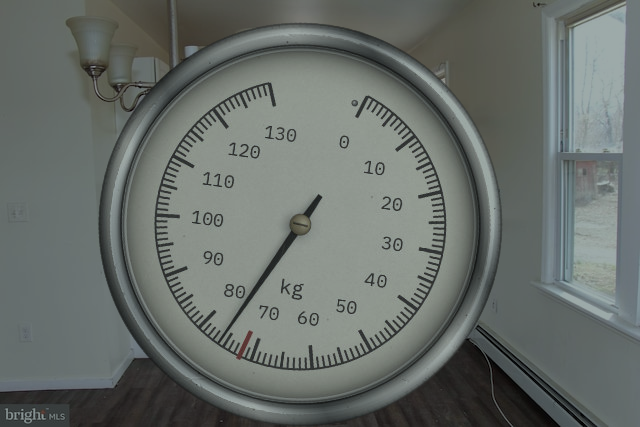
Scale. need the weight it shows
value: 76 kg
